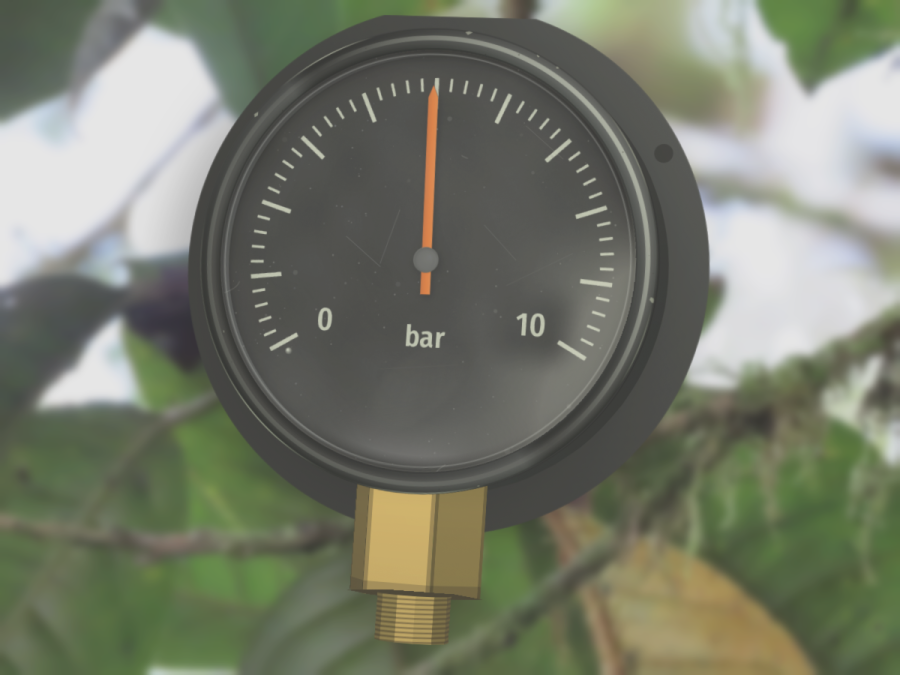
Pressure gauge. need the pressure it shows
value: 5 bar
